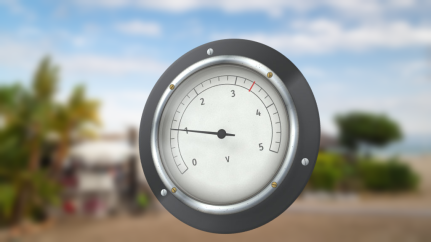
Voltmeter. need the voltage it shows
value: 1 V
